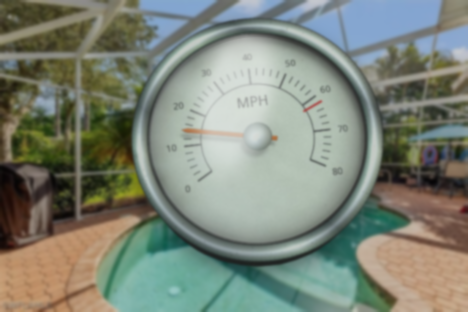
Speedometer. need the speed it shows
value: 14 mph
